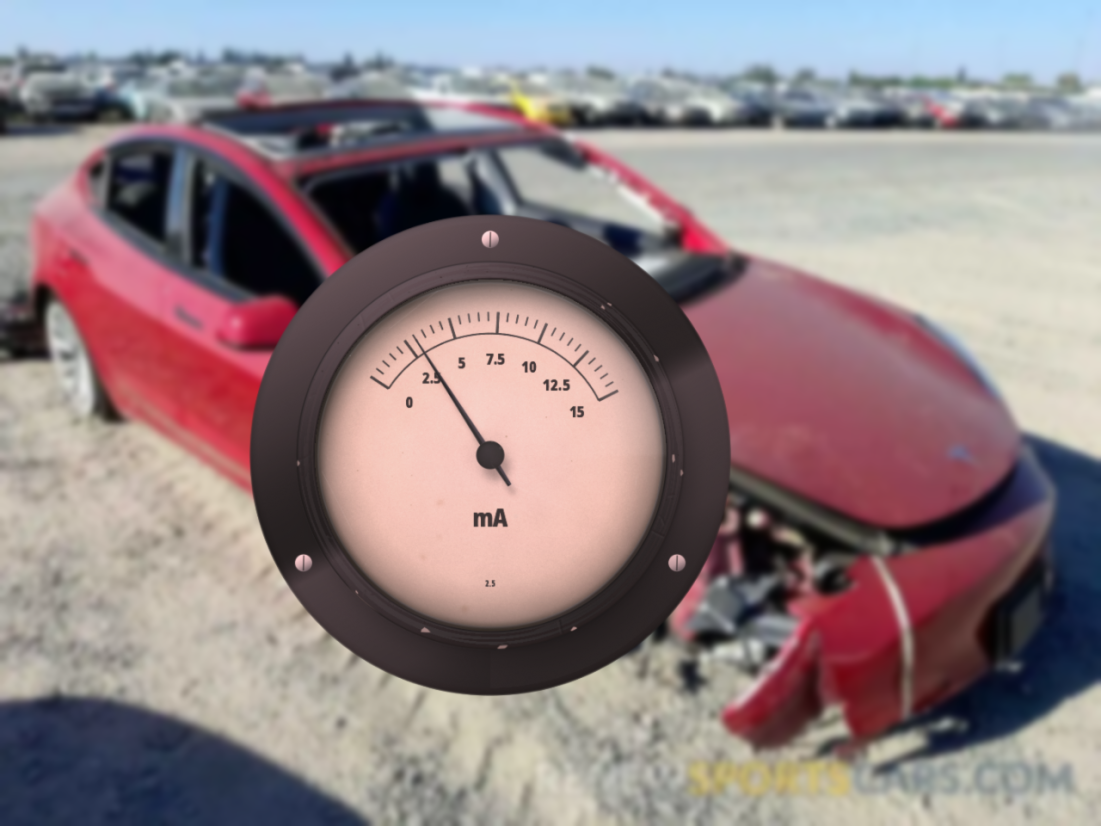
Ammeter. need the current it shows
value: 3 mA
